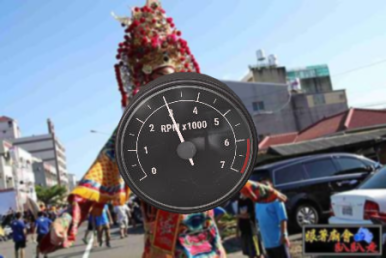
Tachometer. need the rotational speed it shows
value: 3000 rpm
